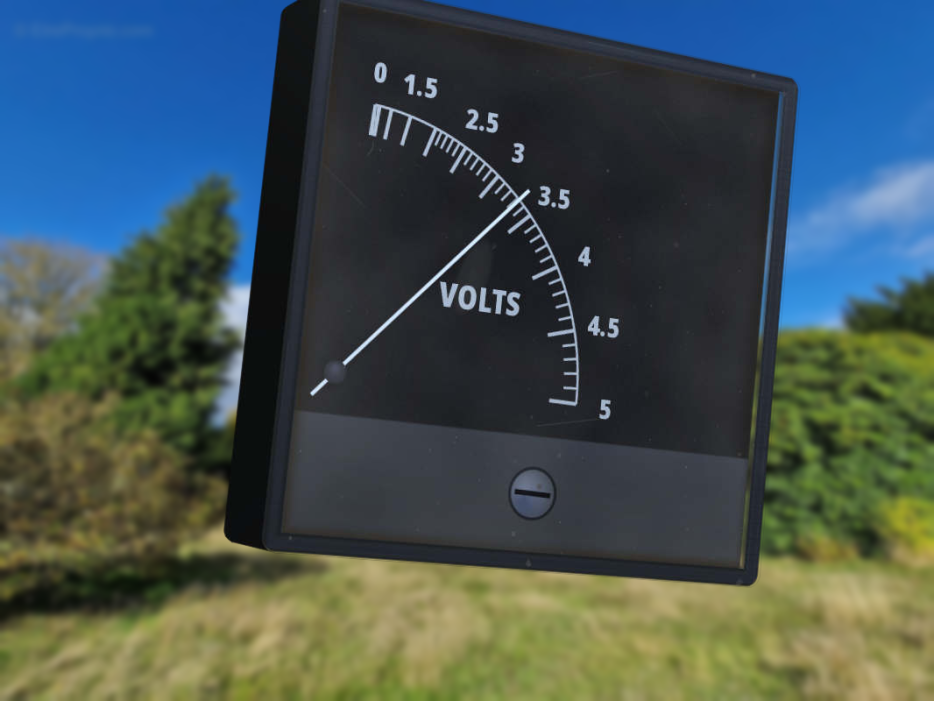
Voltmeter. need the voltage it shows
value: 3.3 V
